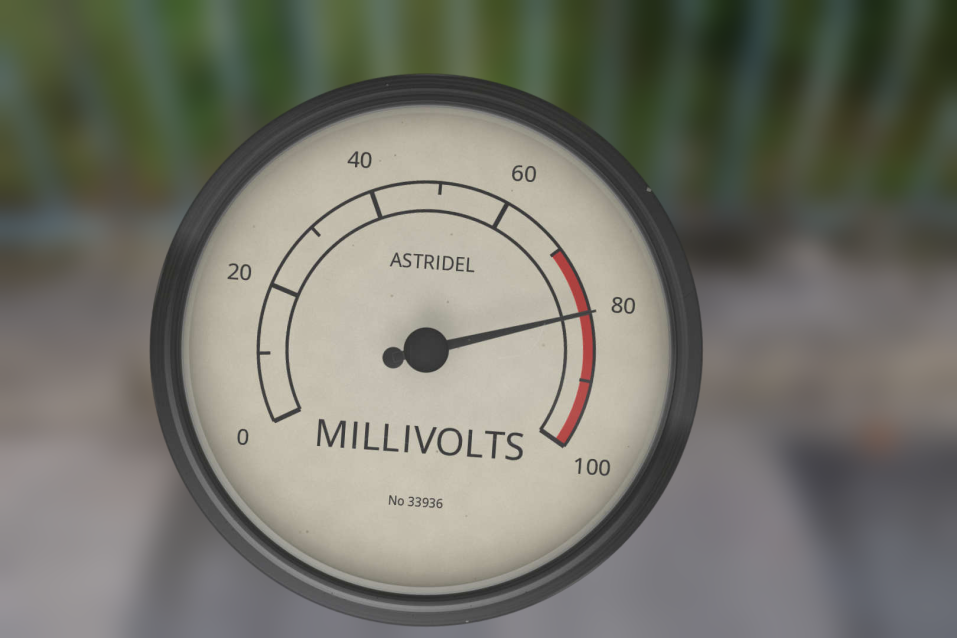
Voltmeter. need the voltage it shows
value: 80 mV
